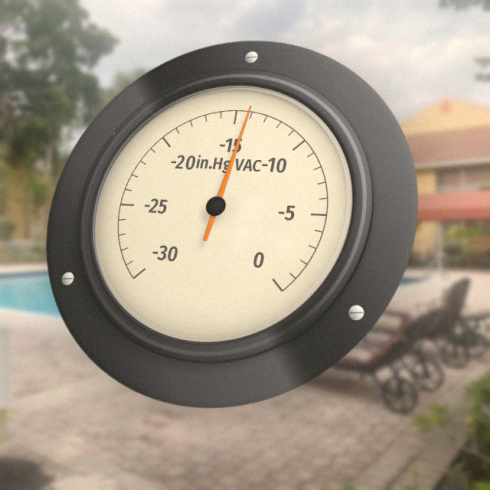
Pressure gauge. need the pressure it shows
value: -14 inHg
